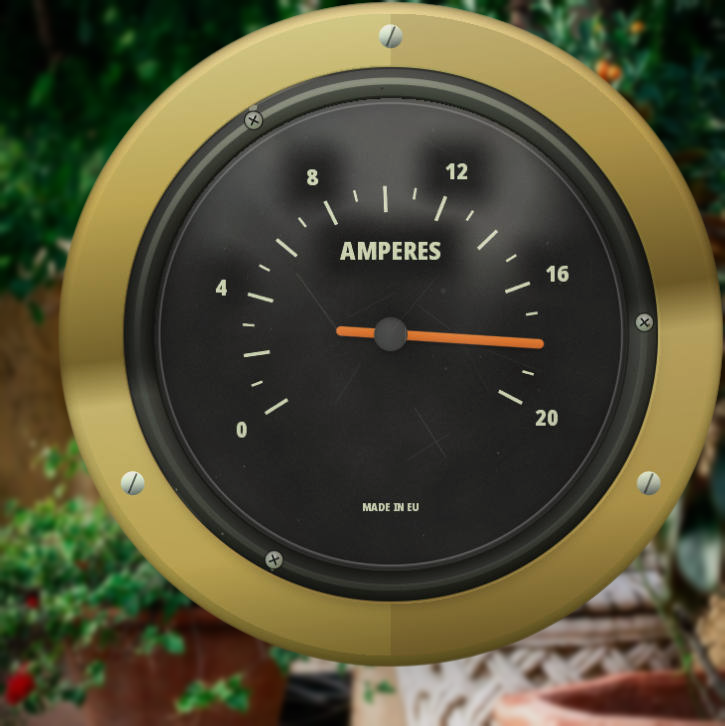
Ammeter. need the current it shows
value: 18 A
